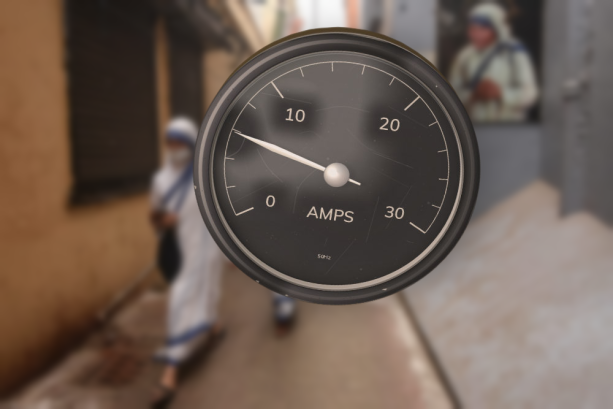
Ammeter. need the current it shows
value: 6 A
